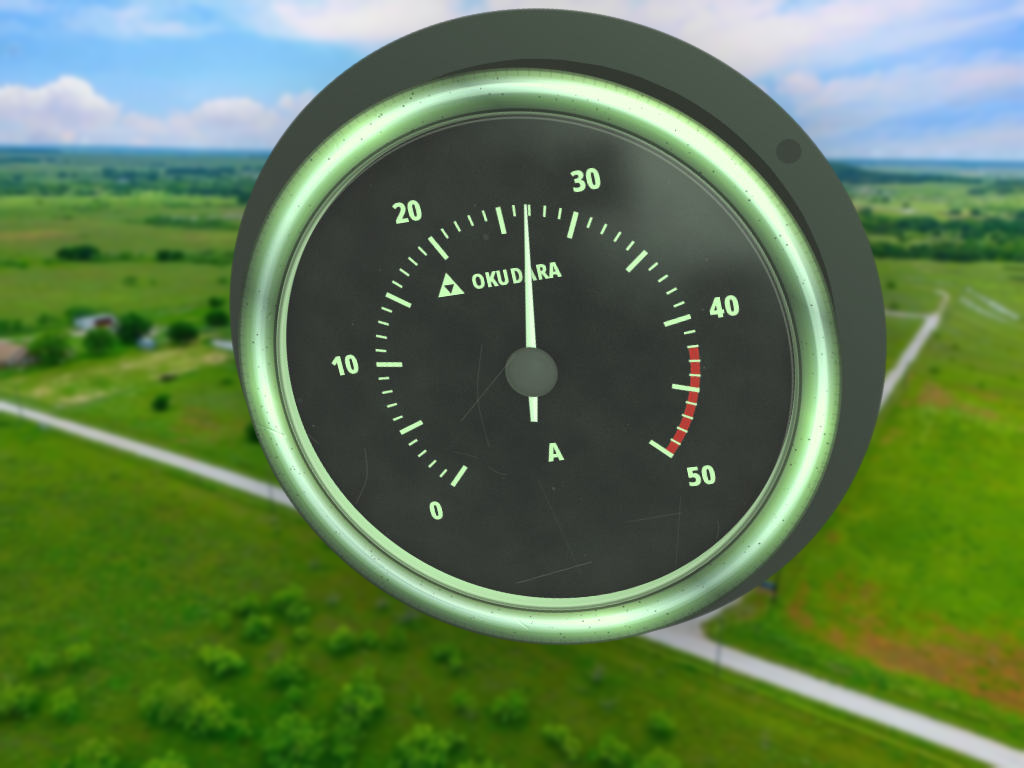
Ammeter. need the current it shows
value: 27 A
